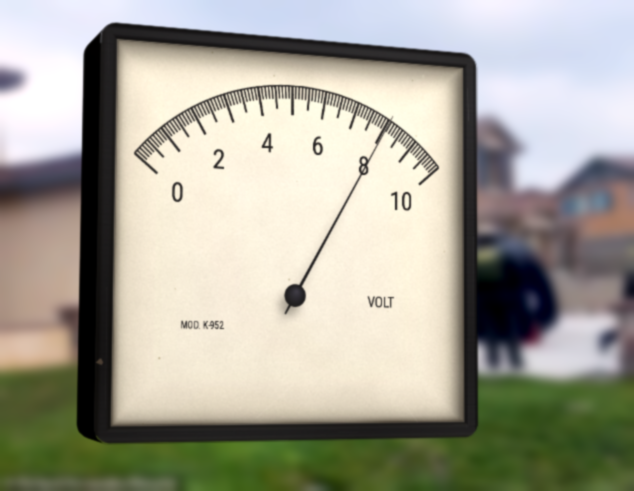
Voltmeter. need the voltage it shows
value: 8 V
